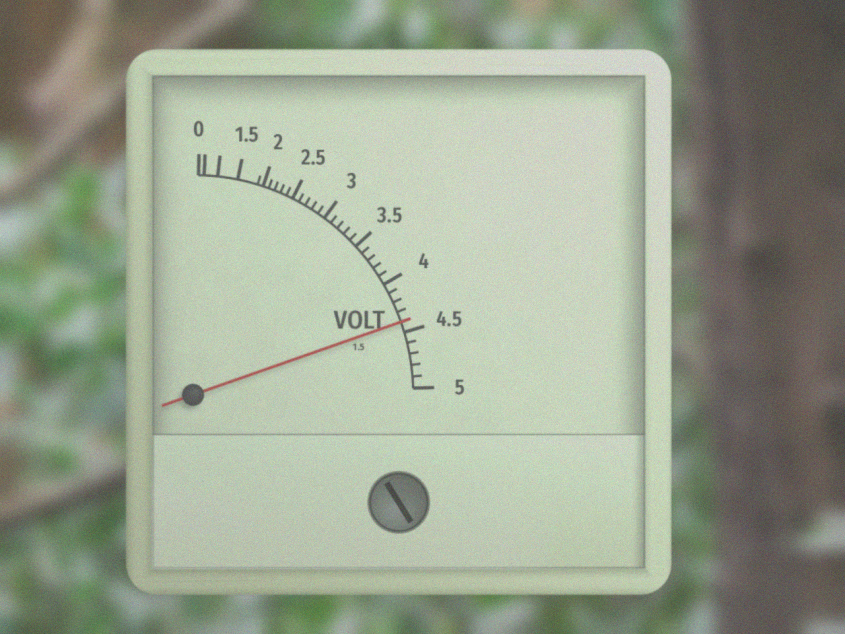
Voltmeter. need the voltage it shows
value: 4.4 V
